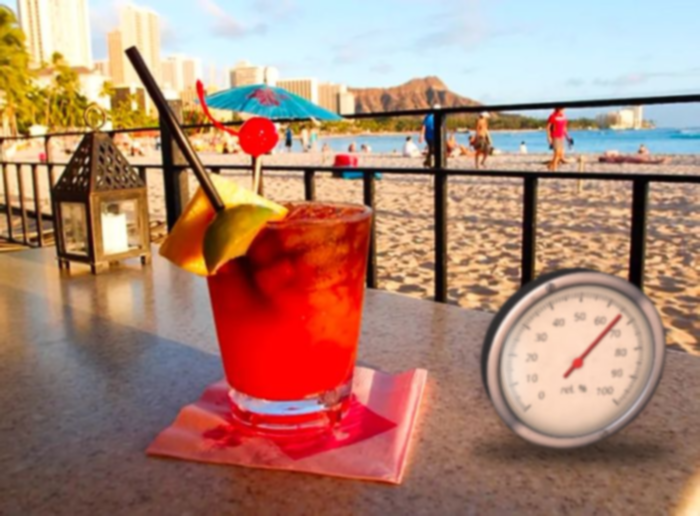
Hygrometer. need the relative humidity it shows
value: 65 %
